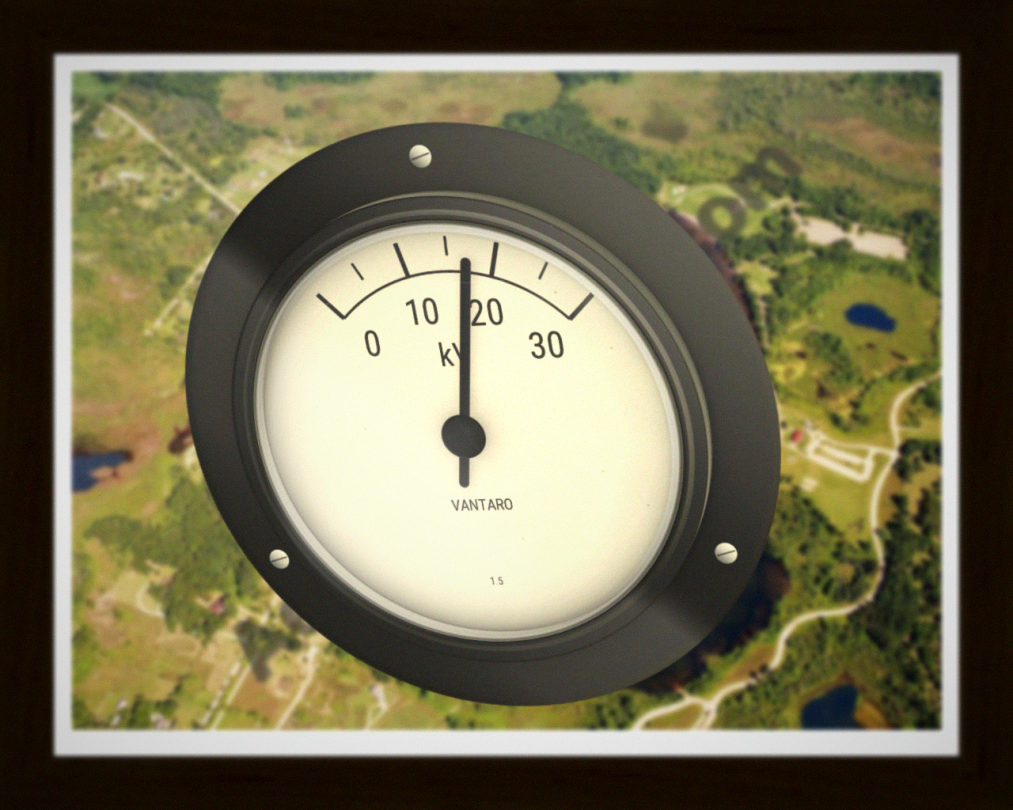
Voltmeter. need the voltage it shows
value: 17.5 kV
